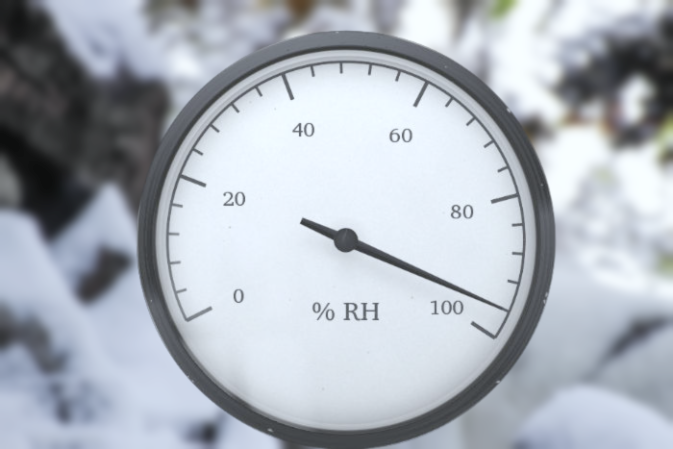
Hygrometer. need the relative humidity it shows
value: 96 %
